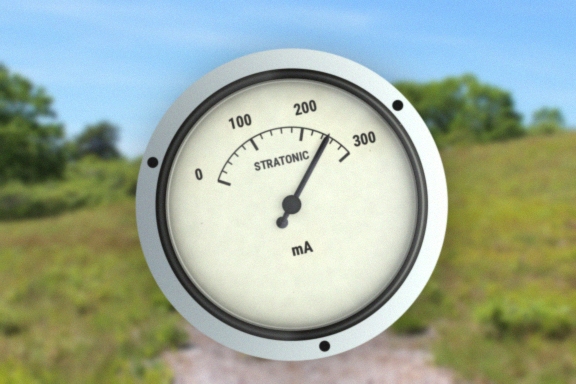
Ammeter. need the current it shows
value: 250 mA
